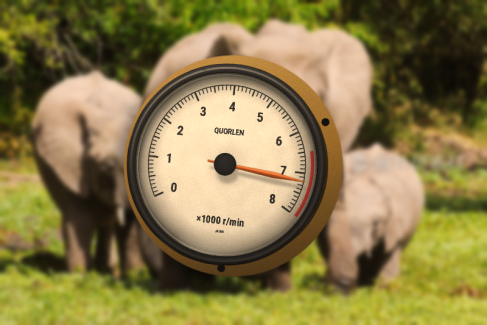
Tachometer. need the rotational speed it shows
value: 7200 rpm
